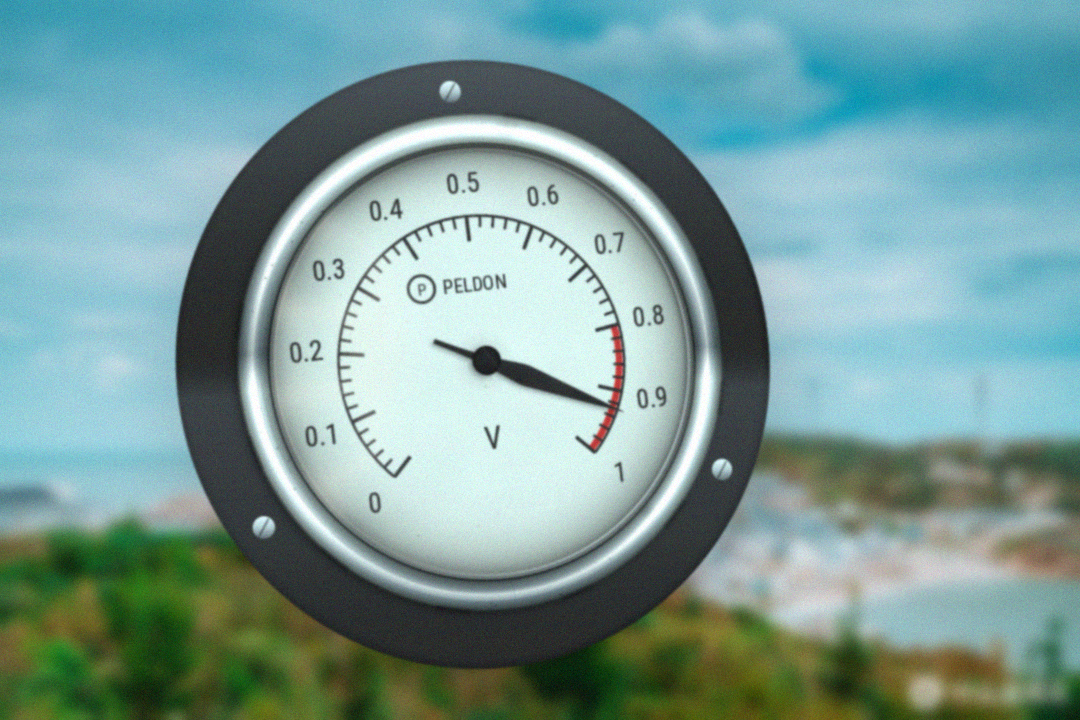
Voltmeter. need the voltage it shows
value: 0.93 V
